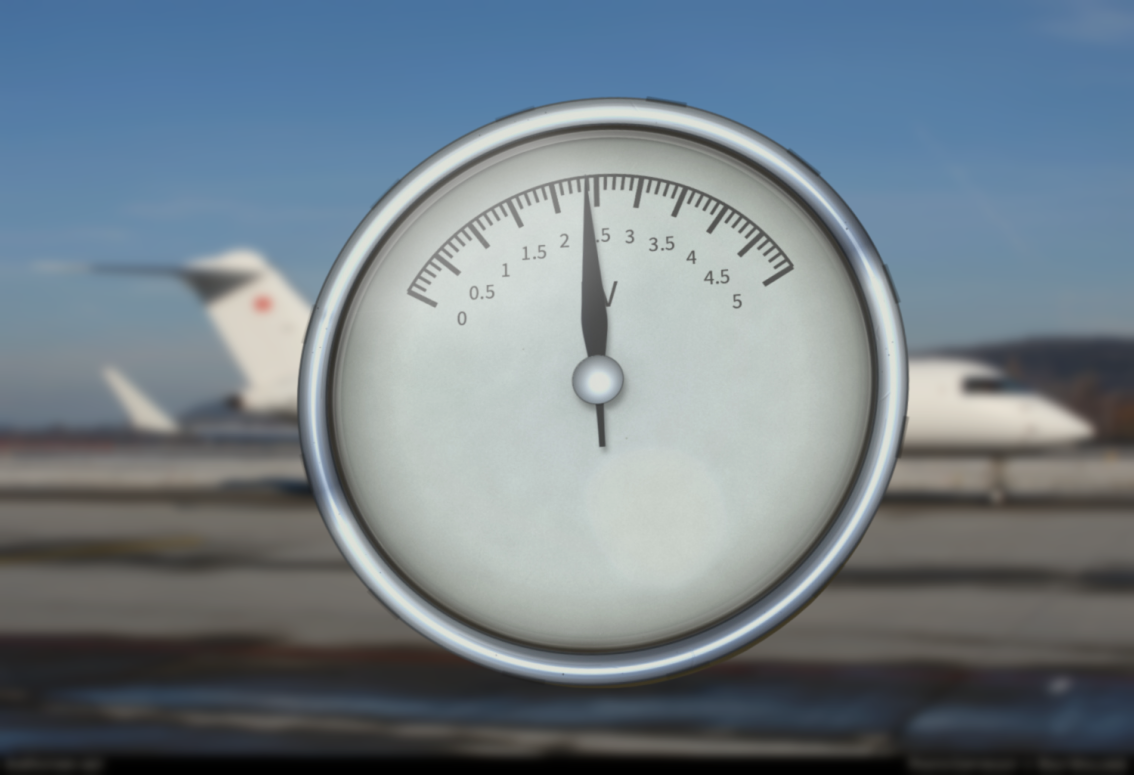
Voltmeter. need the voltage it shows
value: 2.4 kV
